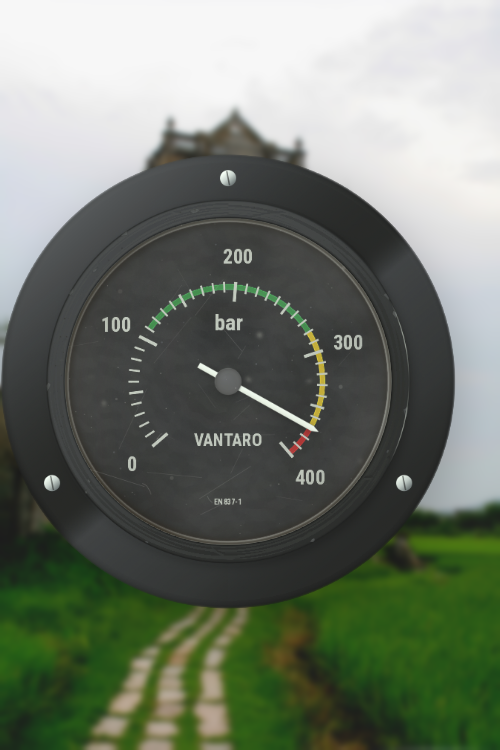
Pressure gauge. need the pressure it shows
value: 370 bar
